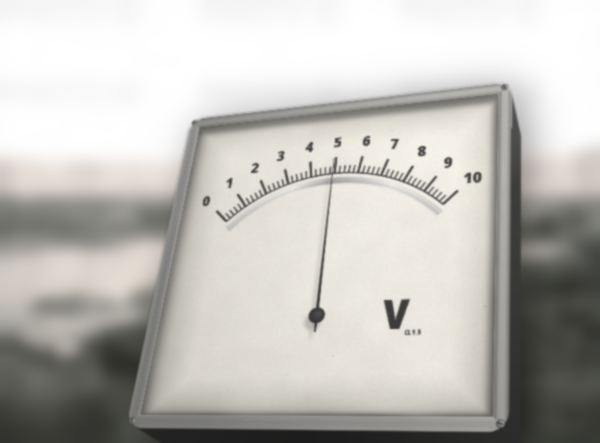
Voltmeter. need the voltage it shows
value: 5 V
